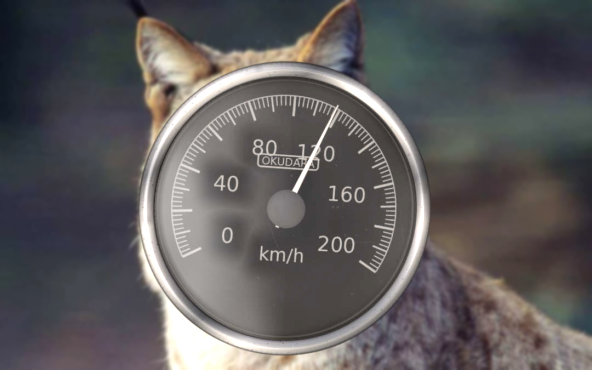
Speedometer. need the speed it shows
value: 118 km/h
